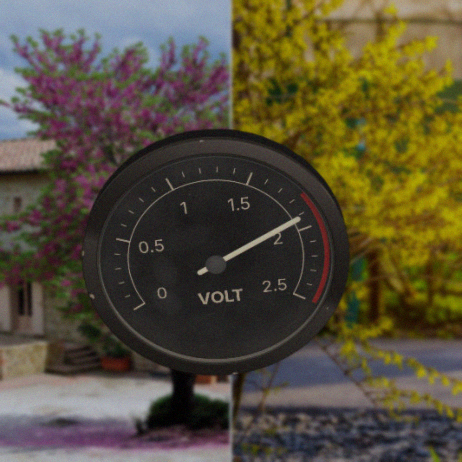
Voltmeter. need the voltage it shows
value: 1.9 V
